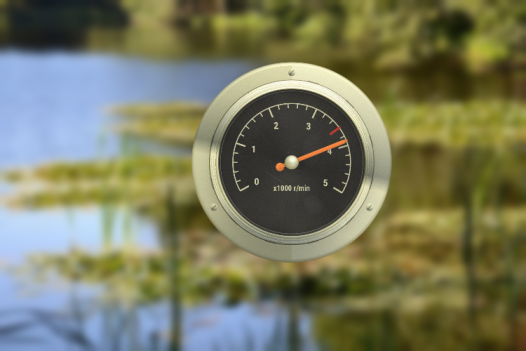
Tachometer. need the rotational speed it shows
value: 3900 rpm
